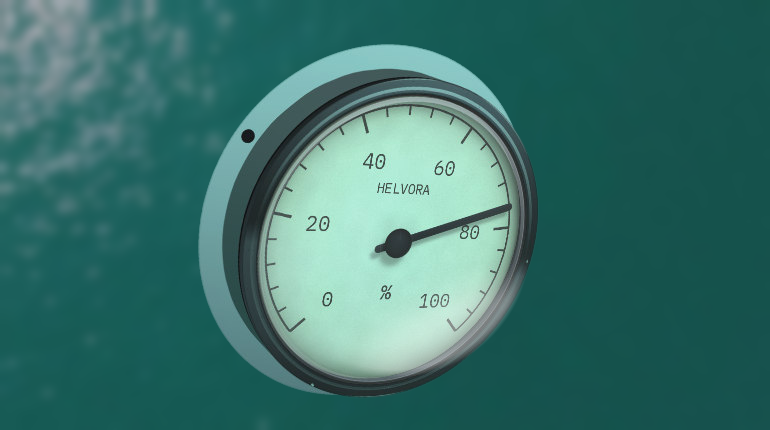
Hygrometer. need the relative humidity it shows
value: 76 %
